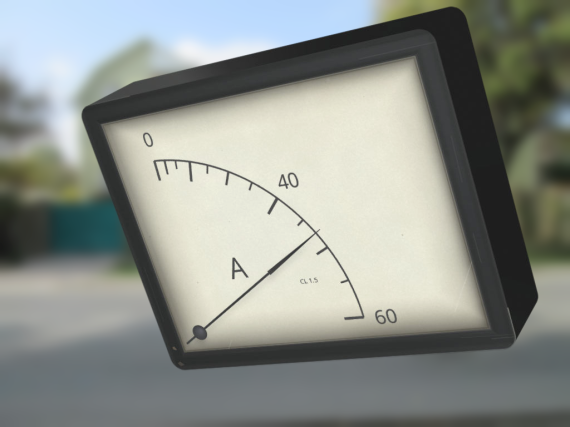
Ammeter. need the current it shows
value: 47.5 A
